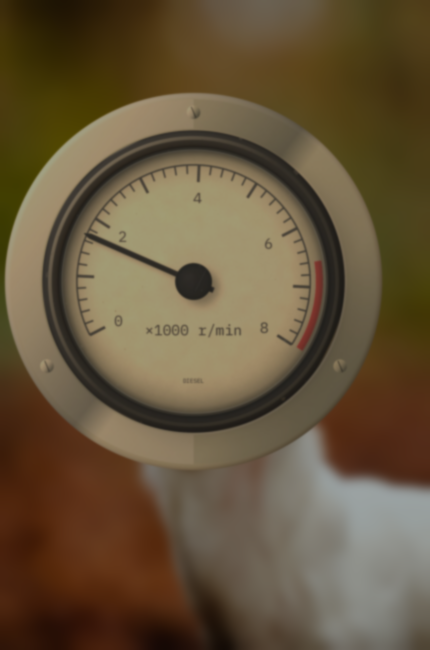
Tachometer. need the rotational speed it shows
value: 1700 rpm
